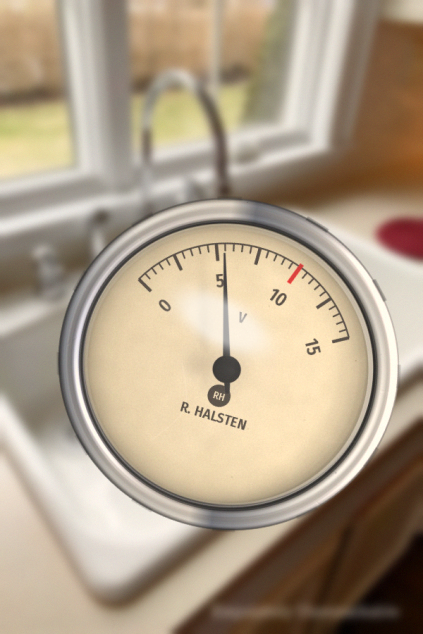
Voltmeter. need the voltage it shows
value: 5.5 V
